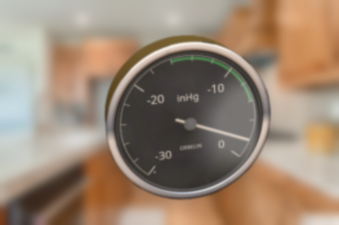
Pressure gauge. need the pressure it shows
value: -2 inHg
